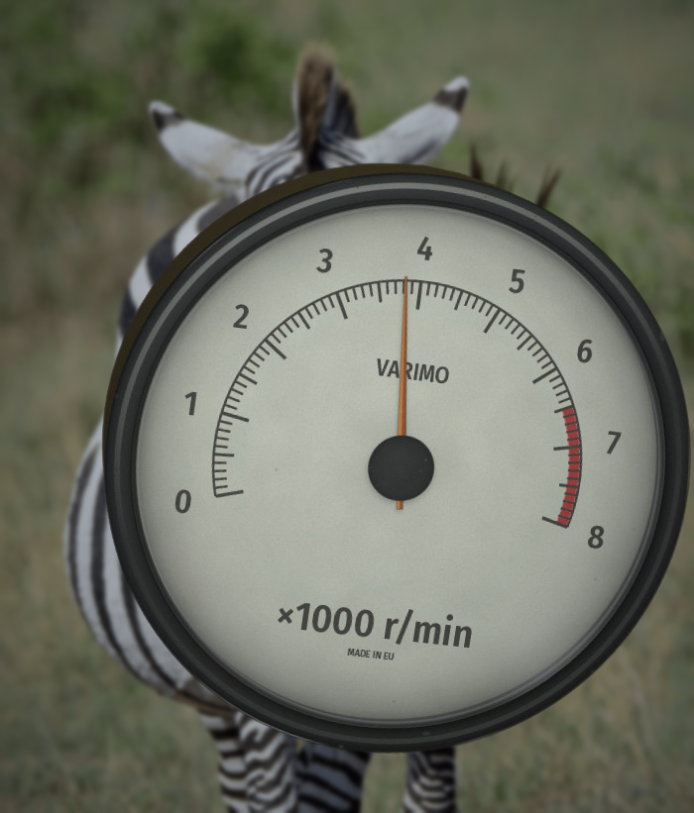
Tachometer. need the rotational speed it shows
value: 3800 rpm
